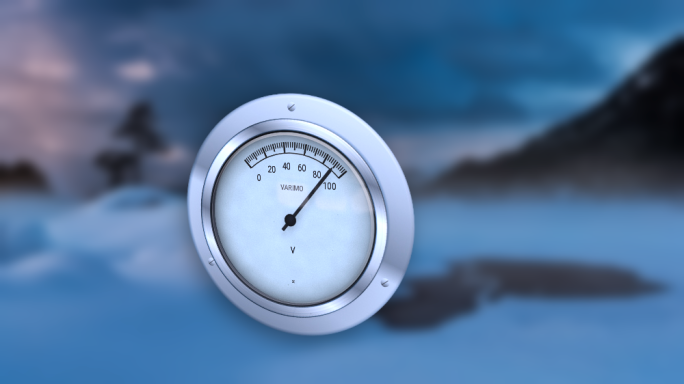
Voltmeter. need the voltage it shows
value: 90 V
